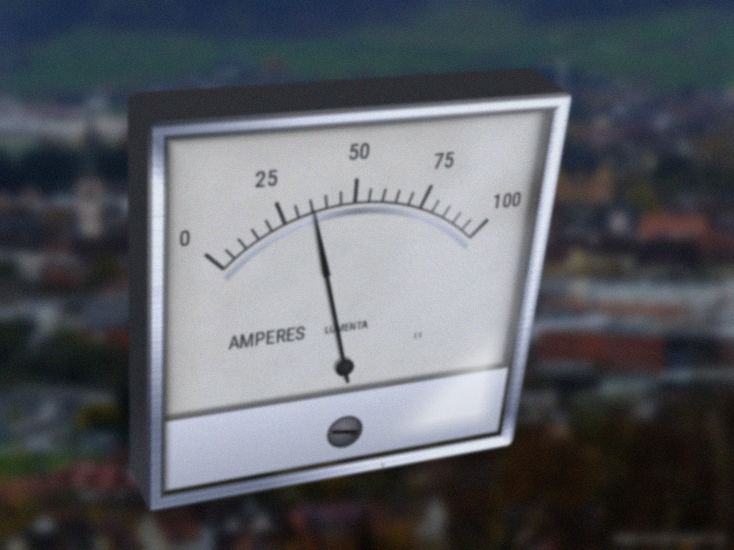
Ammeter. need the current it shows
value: 35 A
